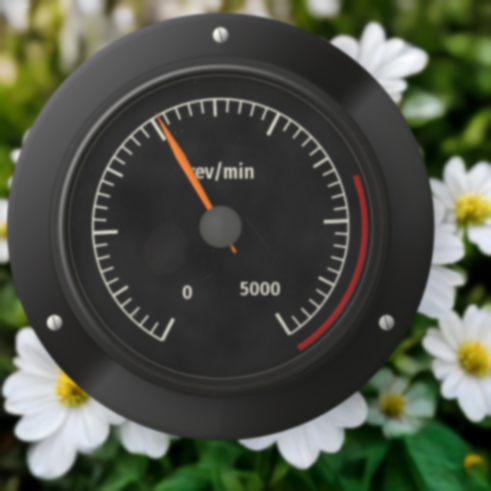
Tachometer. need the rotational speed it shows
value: 2050 rpm
